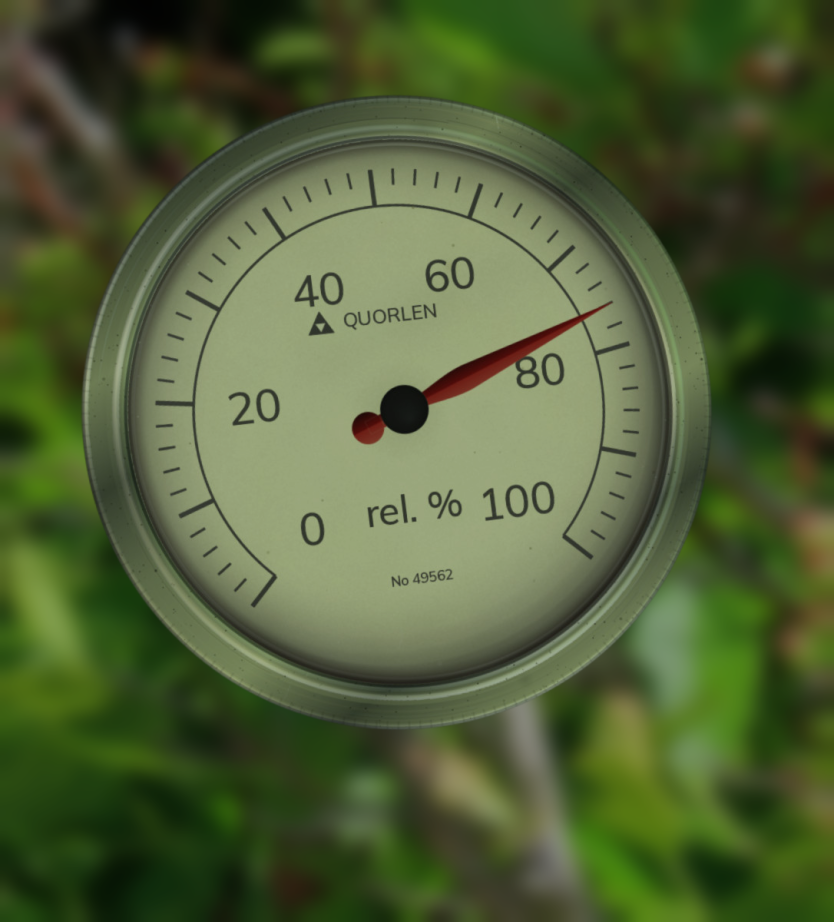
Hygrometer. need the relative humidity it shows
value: 76 %
